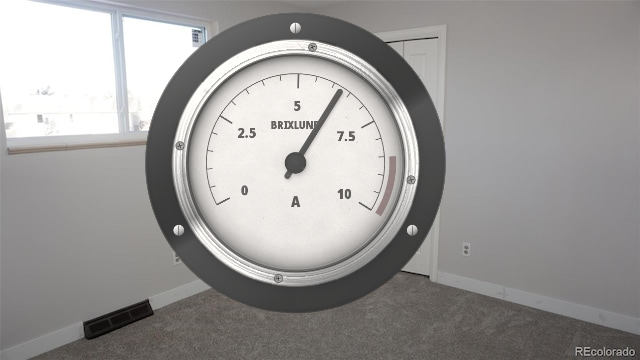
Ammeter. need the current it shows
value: 6.25 A
